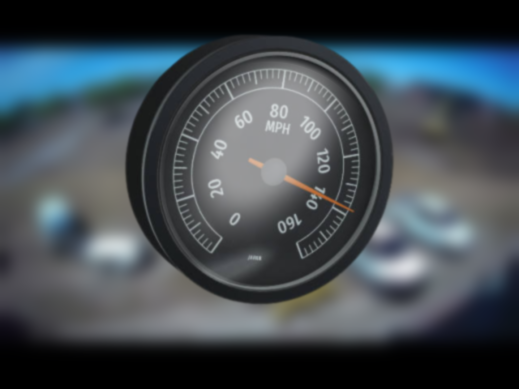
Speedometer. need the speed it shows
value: 138 mph
